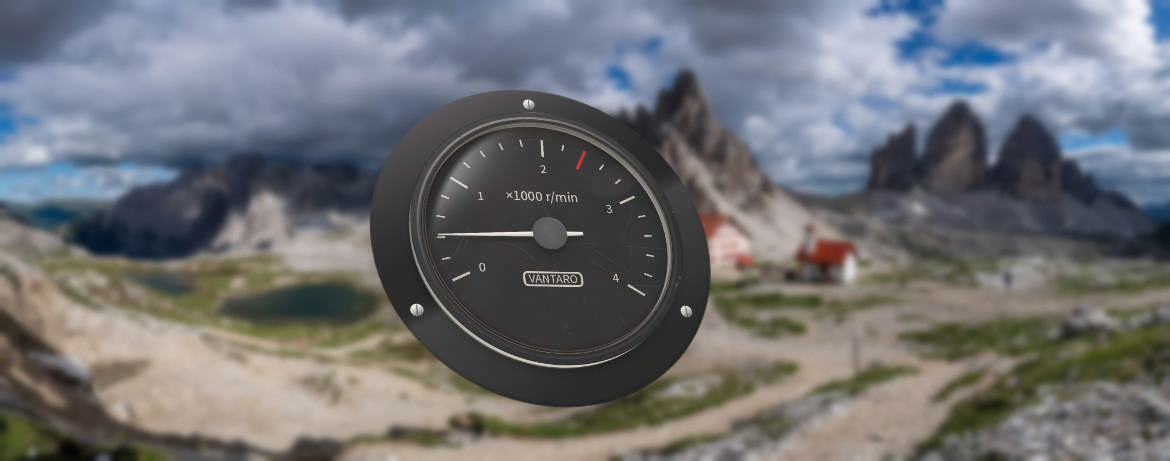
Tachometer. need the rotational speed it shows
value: 400 rpm
